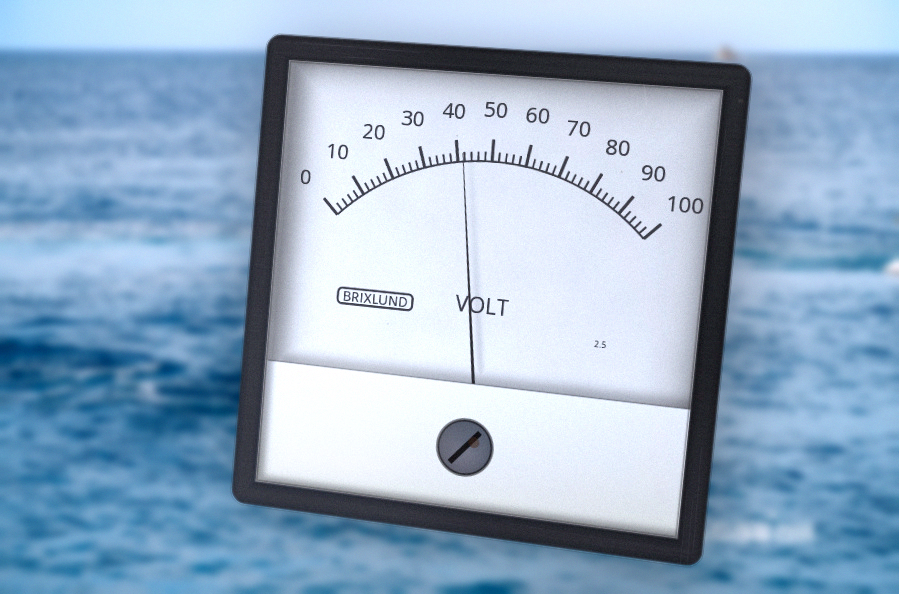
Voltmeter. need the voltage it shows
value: 42 V
